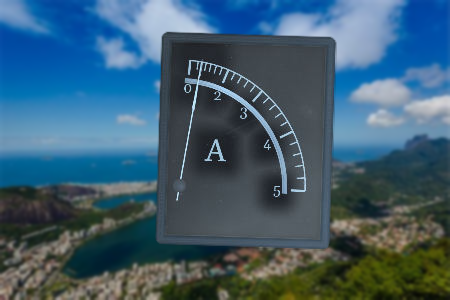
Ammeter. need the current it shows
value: 1 A
